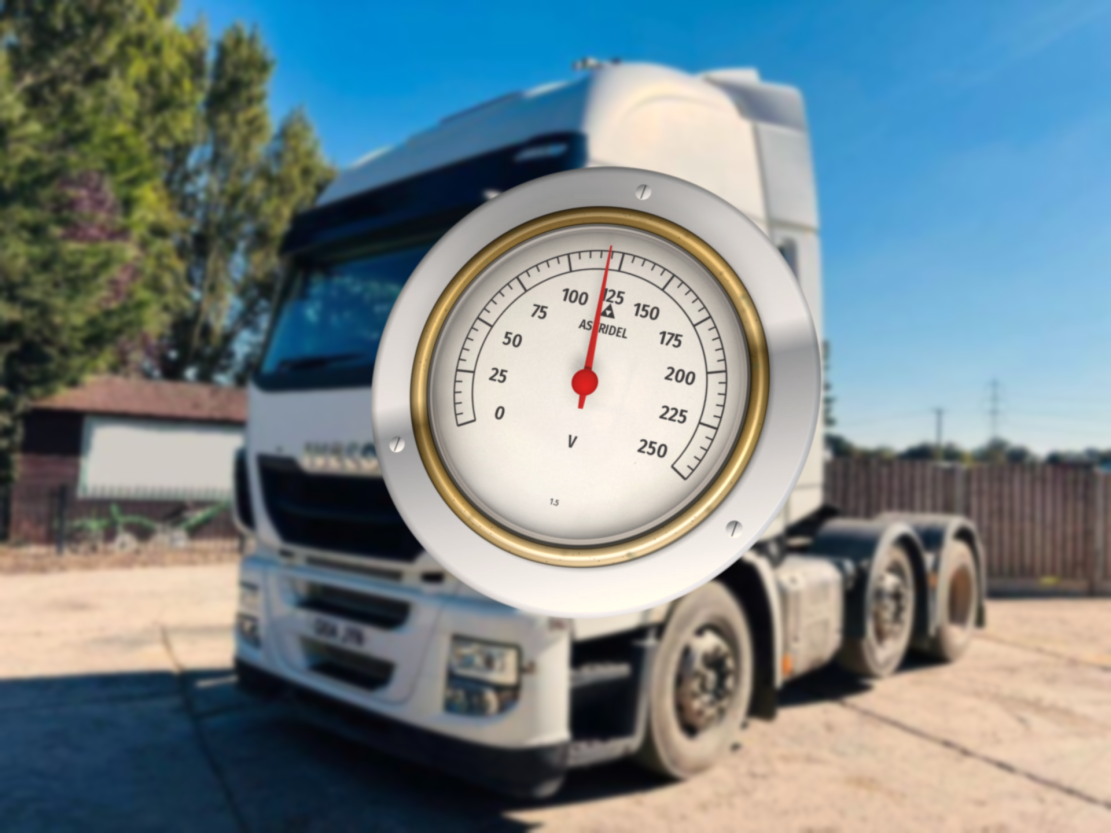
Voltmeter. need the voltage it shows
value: 120 V
